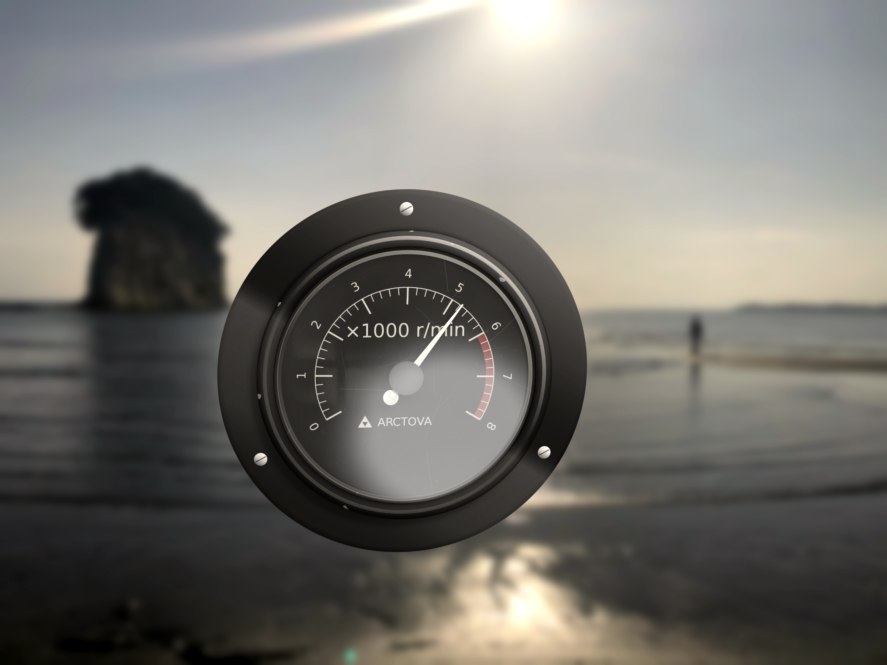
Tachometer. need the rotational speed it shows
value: 5200 rpm
